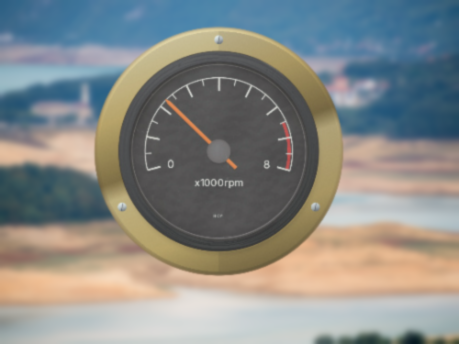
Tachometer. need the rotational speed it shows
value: 2250 rpm
